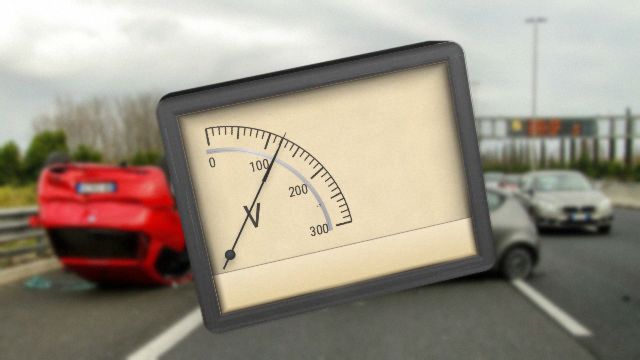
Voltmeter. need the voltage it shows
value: 120 V
